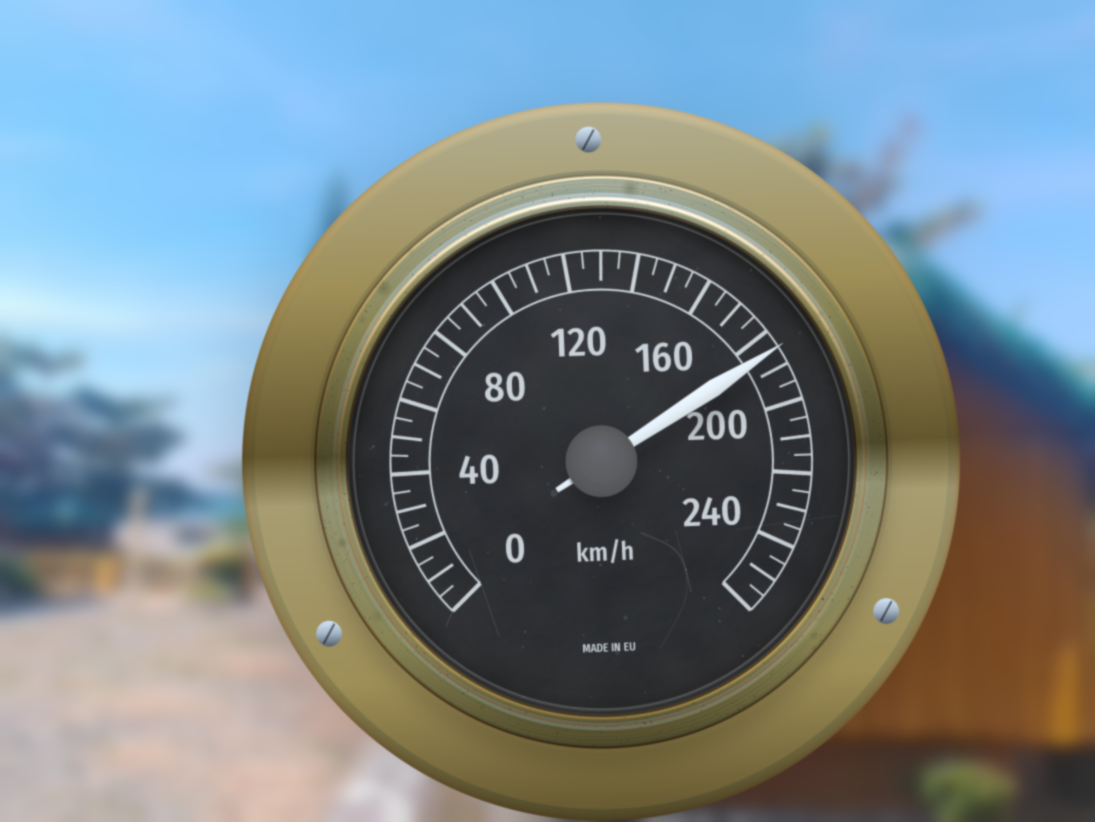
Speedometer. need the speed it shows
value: 185 km/h
